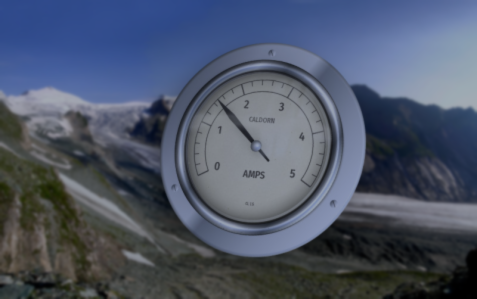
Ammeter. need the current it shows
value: 1.5 A
